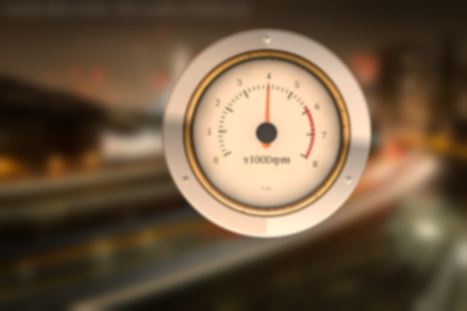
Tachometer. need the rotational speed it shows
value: 4000 rpm
